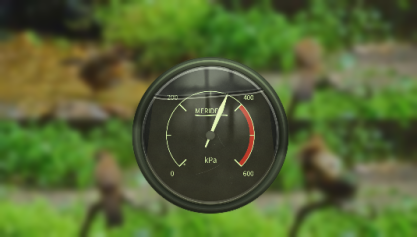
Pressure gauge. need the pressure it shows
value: 350 kPa
